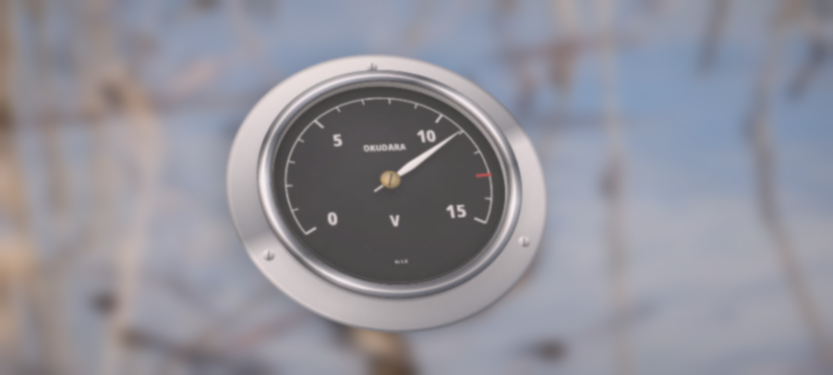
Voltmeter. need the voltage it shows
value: 11 V
